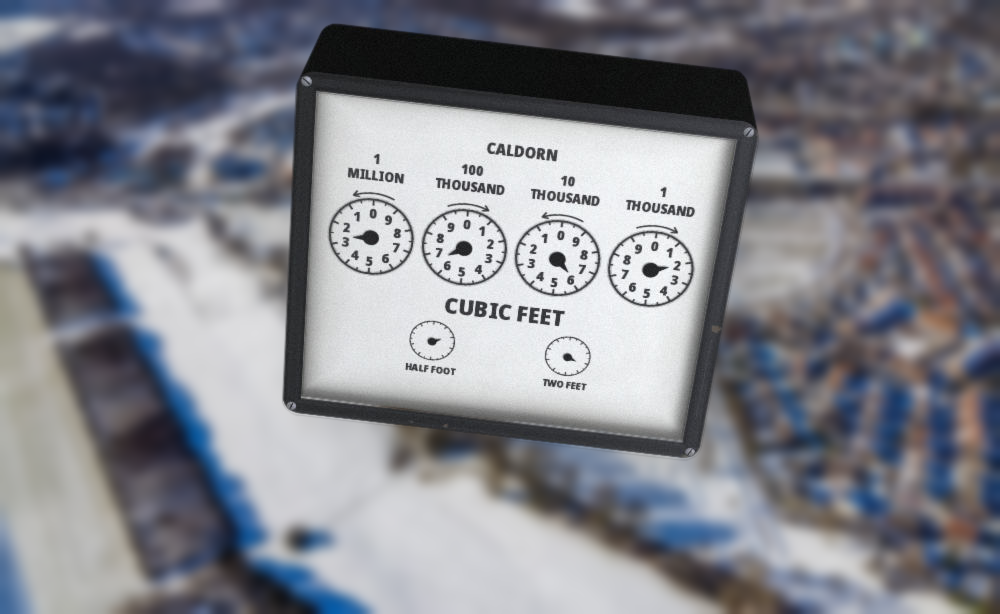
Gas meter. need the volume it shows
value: 266200 ft³
